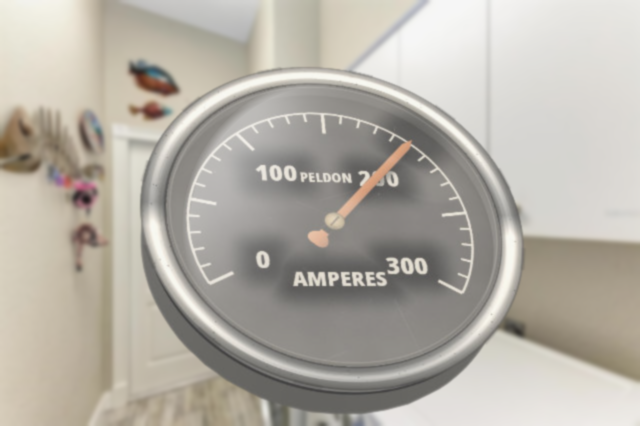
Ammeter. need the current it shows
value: 200 A
